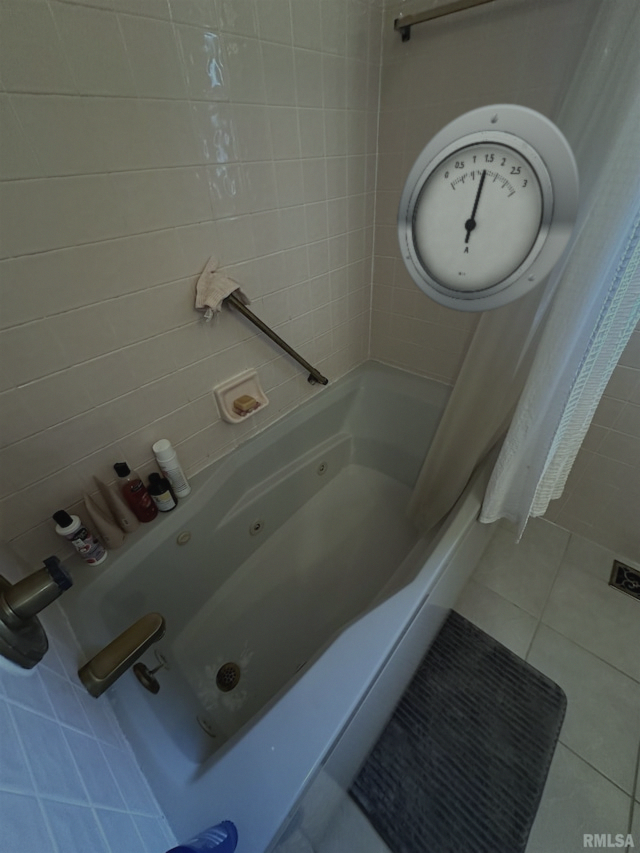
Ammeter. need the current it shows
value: 1.5 A
